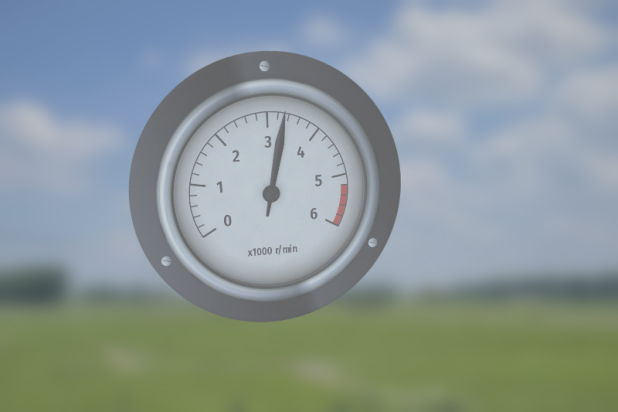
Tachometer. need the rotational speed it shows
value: 3300 rpm
